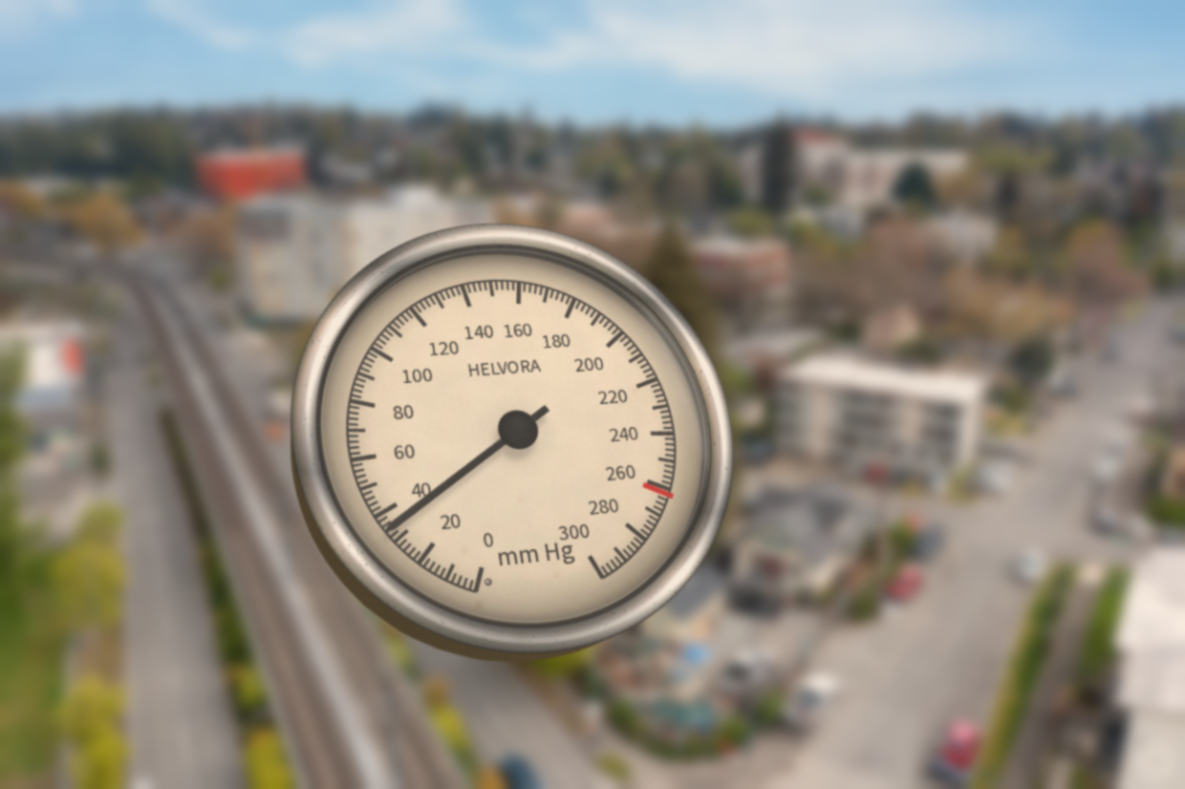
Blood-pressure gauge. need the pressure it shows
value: 34 mmHg
